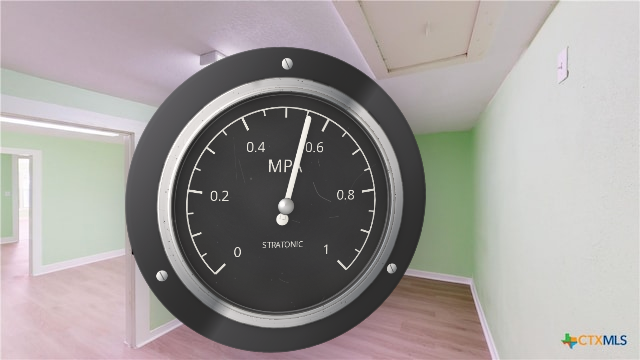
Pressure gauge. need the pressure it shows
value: 0.55 MPa
